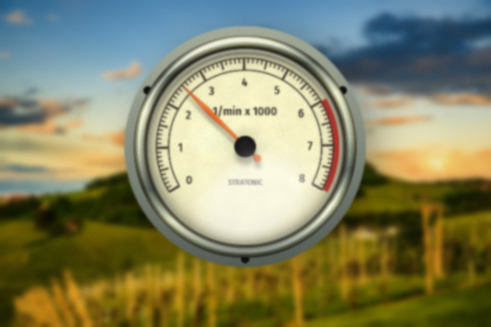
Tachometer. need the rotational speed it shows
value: 2500 rpm
